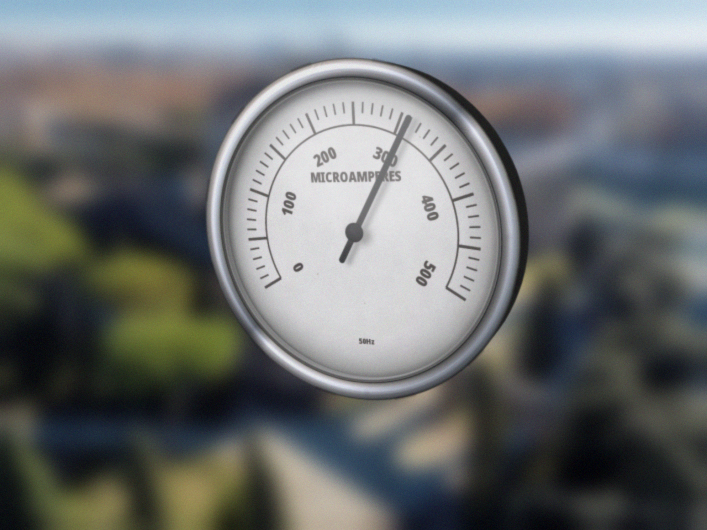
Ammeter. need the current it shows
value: 310 µA
